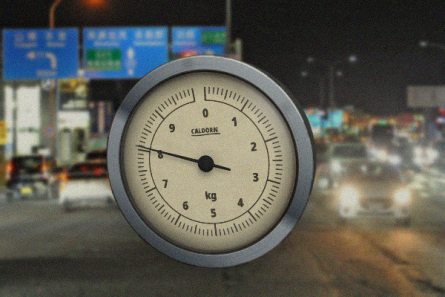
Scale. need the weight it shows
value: 8.1 kg
